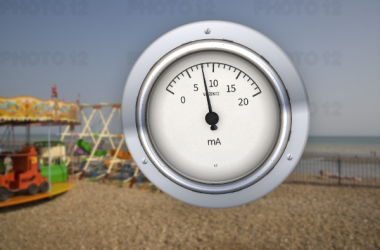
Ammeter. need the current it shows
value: 8 mA
